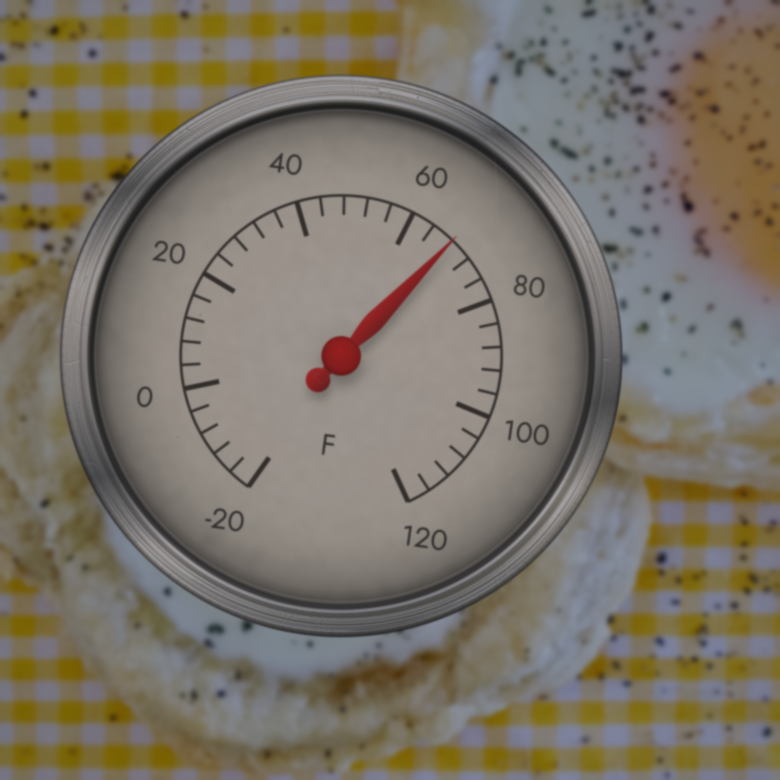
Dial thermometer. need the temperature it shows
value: 68 °F
